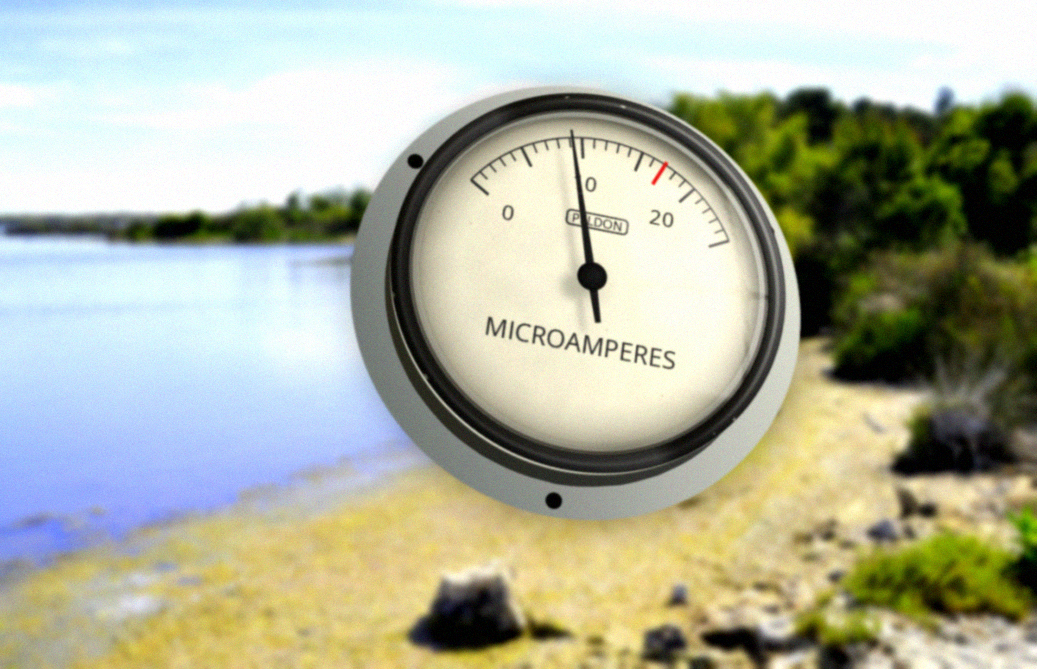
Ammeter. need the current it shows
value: 9 µA
